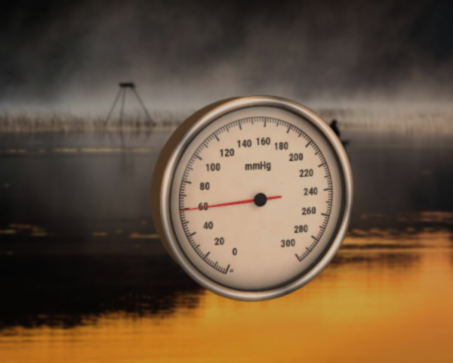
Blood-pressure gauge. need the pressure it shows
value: 60 mmHg
